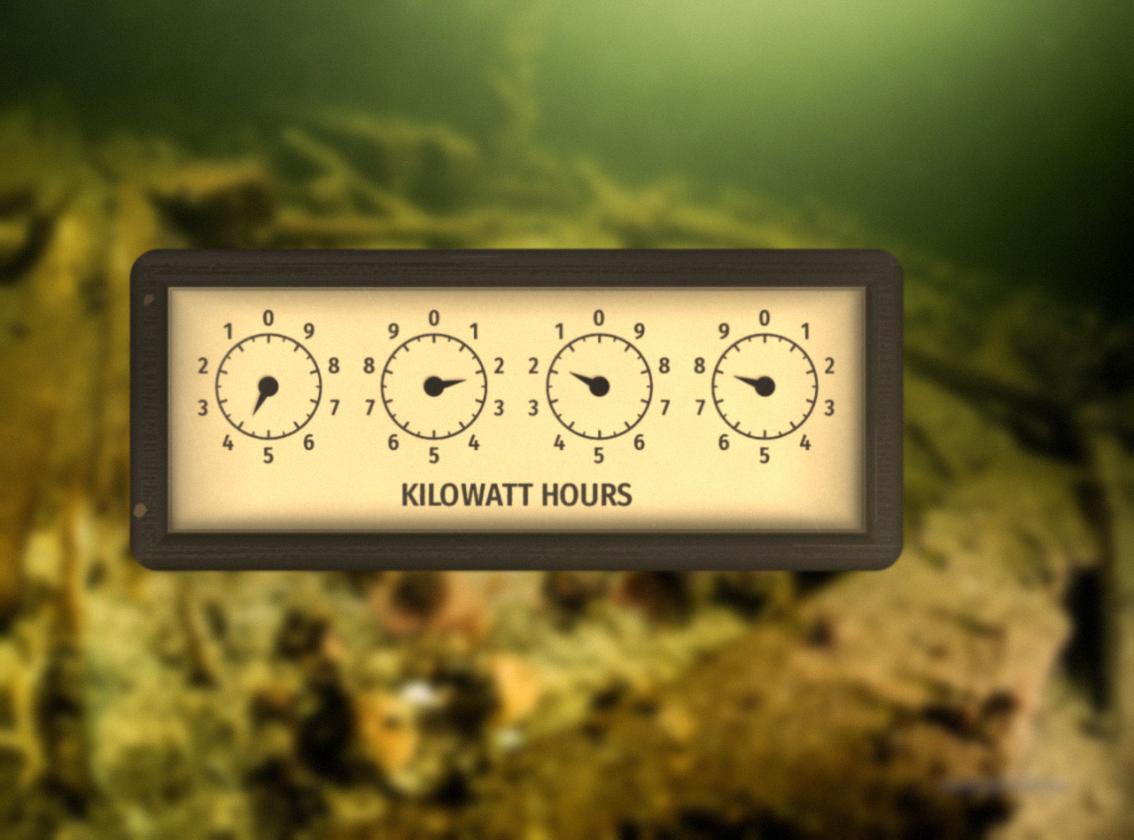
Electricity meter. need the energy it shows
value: 4218 kWh
